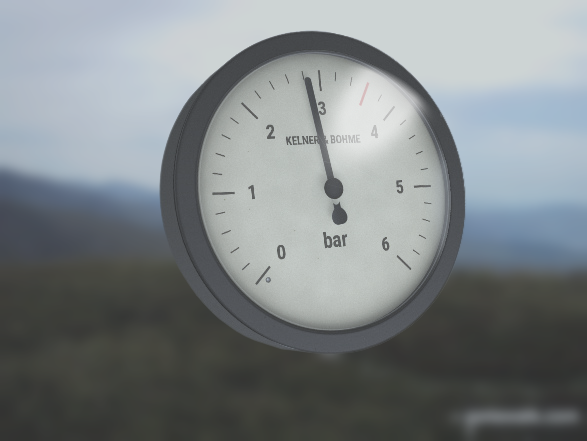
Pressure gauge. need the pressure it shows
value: 2.8 bar
